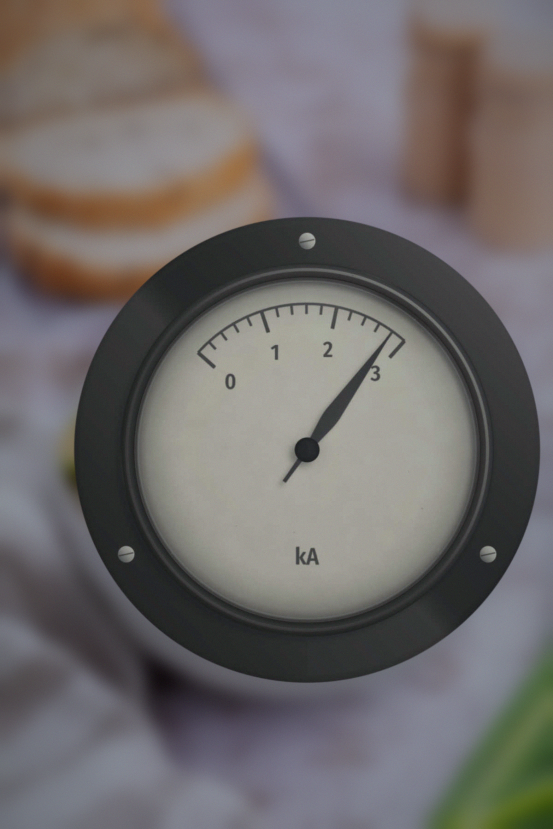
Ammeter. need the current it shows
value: 2.8 kA
